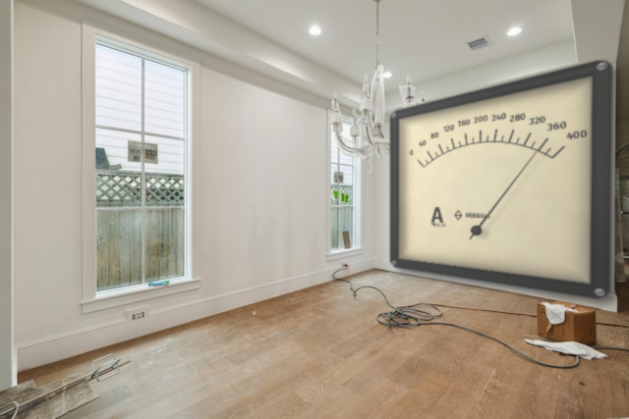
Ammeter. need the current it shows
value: 360 A
